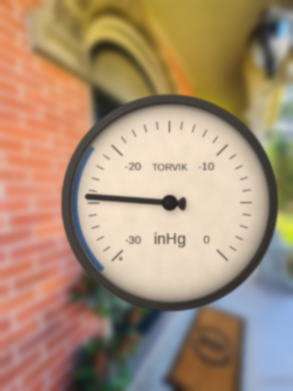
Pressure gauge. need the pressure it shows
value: -24.5 inHg
